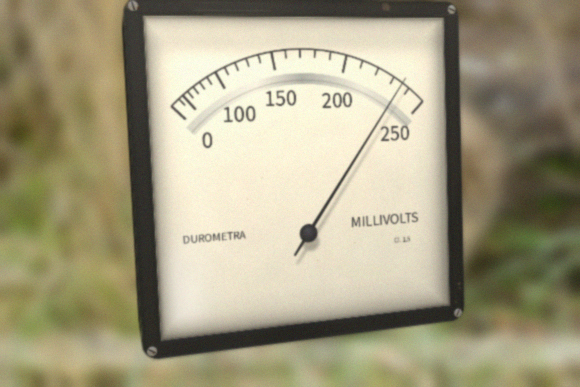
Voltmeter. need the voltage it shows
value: 235 mV
